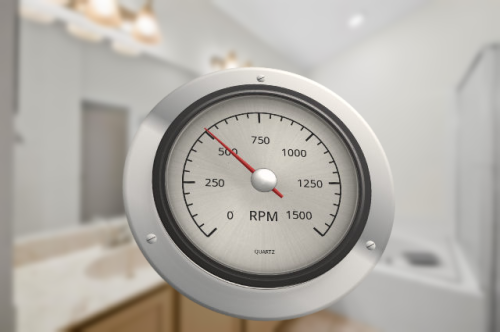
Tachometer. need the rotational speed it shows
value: 500 rpm
